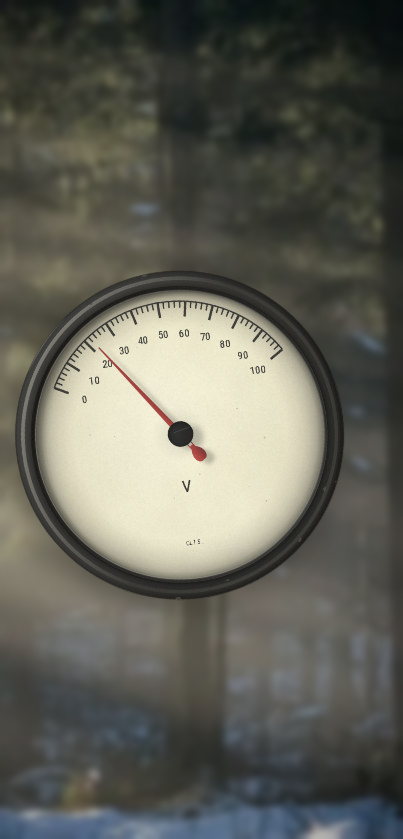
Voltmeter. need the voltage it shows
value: 22 V
